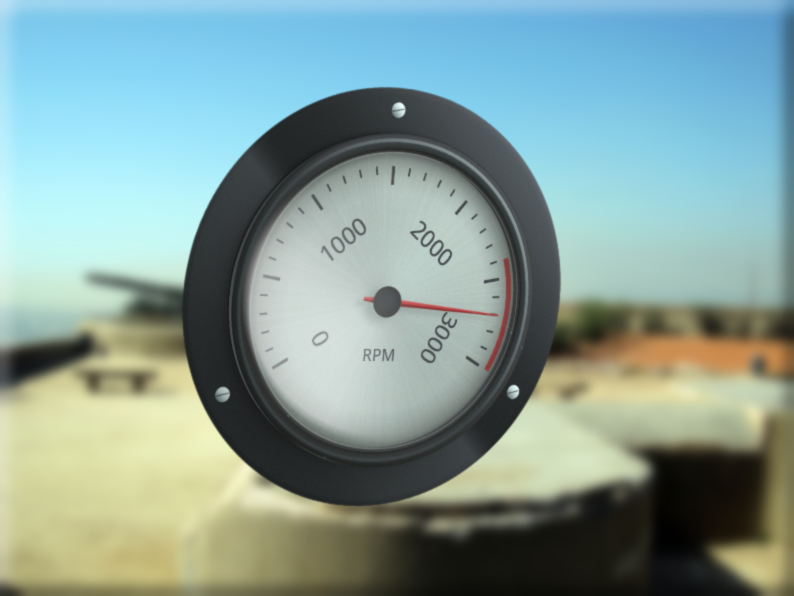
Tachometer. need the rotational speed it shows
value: 2700 rpm
